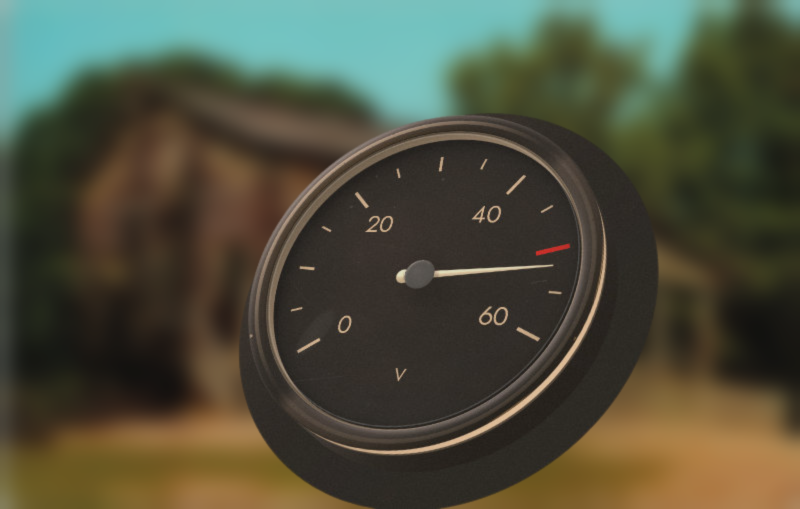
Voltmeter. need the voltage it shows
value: 52.5 V
